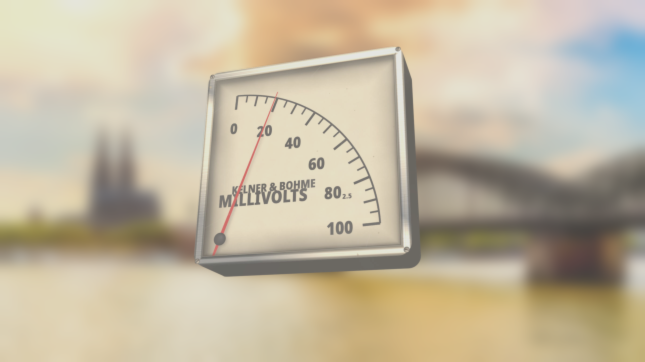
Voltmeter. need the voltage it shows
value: 20 mV
